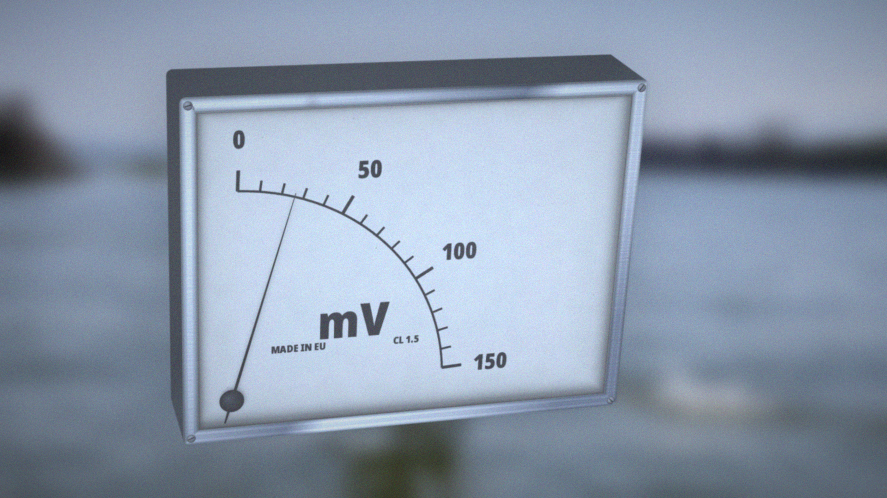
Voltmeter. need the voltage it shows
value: 25 mV
